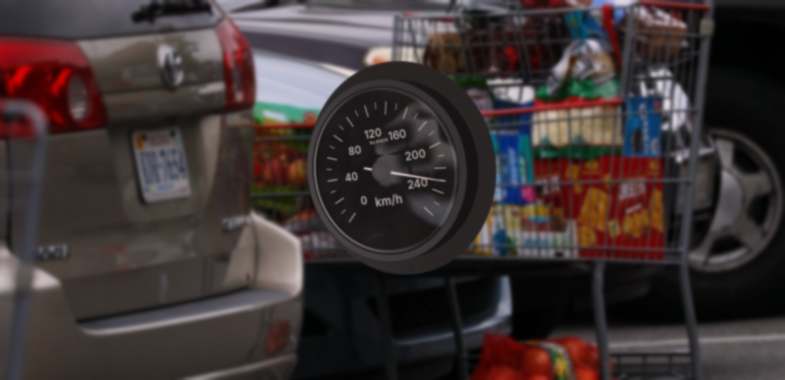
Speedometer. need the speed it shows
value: 230 km/h
